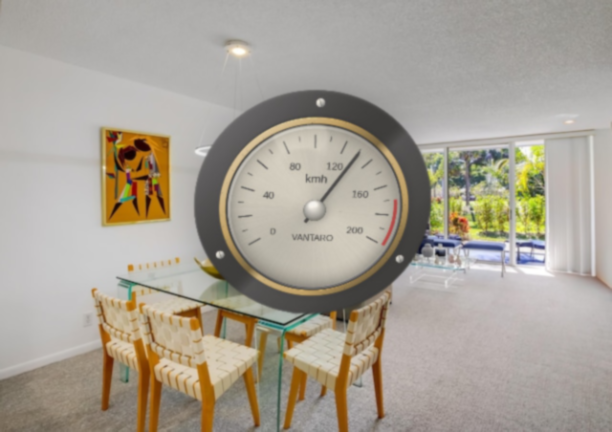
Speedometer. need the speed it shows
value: 130 km/h
